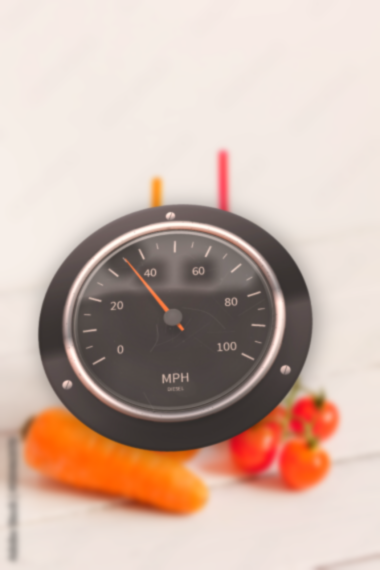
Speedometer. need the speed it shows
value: 35 mph
